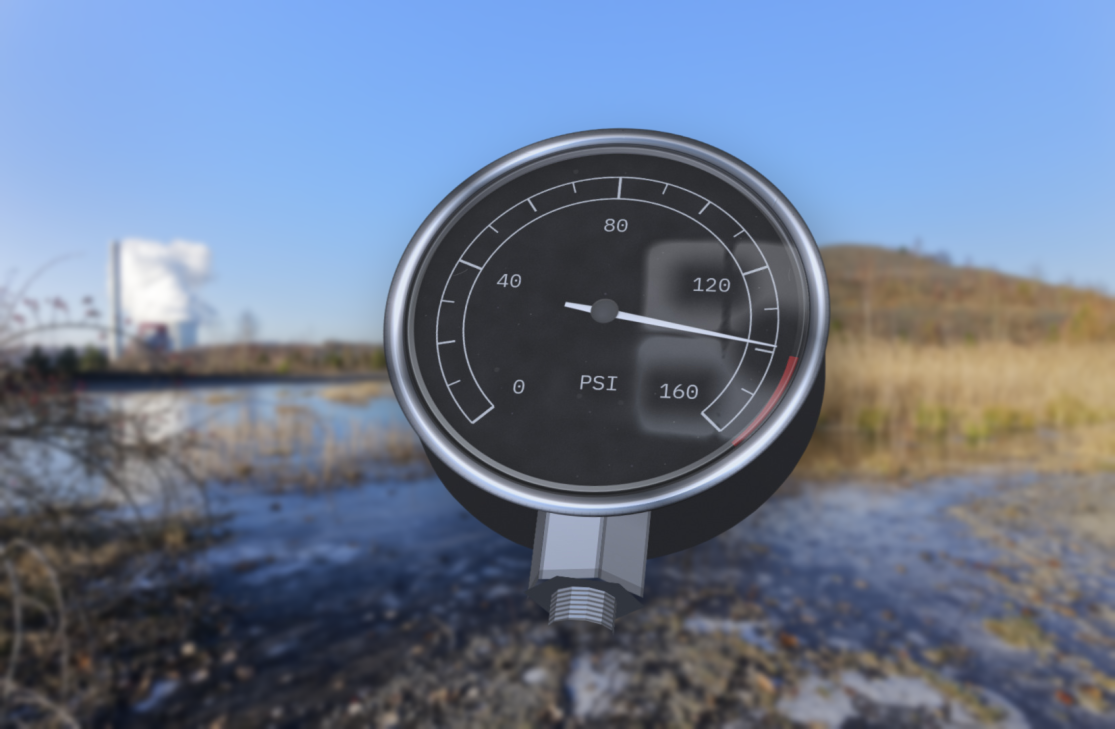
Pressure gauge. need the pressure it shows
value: 140 psi
